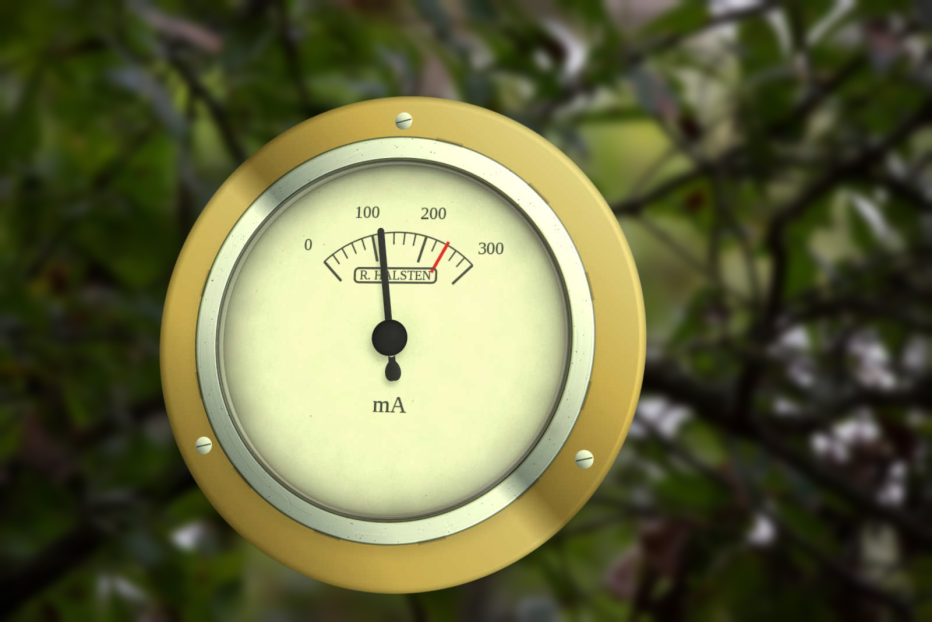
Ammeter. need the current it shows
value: 120 mA
